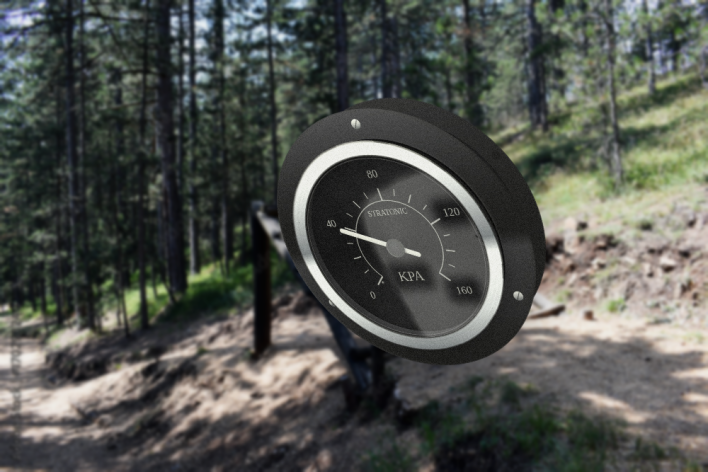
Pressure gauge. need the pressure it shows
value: 40 kPa
